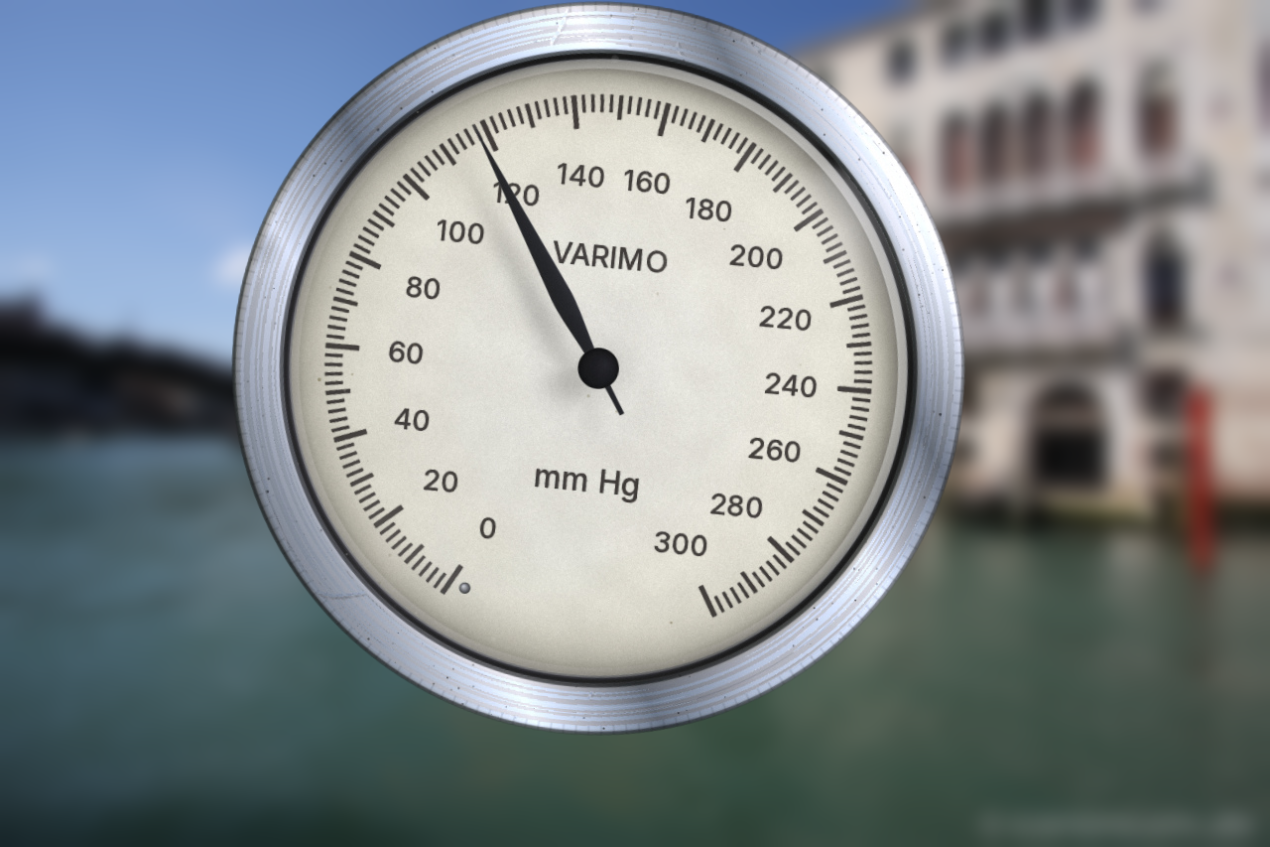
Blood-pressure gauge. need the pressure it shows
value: 118 mmHg
